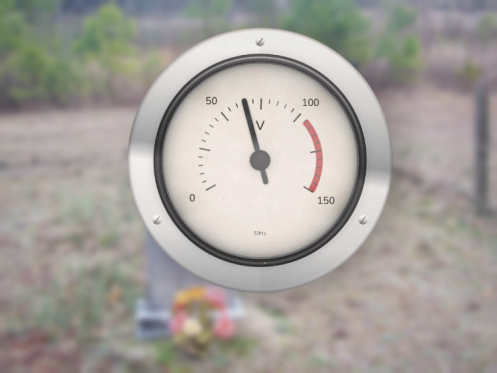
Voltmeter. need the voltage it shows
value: 65 V
